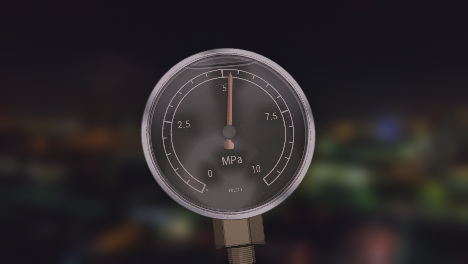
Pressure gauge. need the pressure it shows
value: 5.25 MPa
